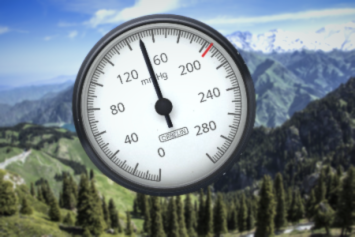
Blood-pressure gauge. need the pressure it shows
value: 150 mmHg
